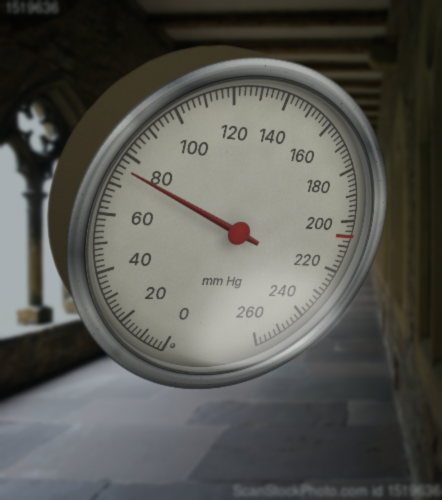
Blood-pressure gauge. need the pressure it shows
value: 76 mmHg
